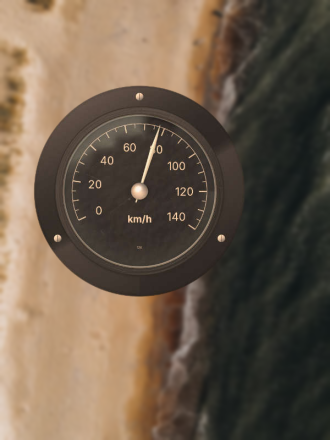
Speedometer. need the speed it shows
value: 77.5 km/h
